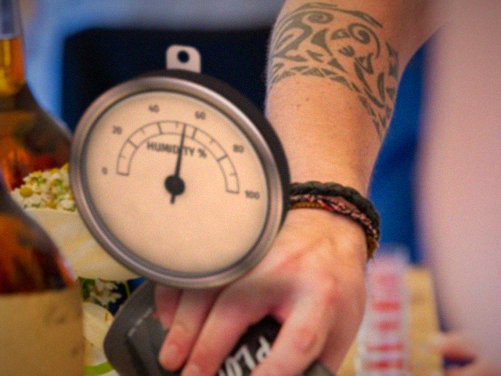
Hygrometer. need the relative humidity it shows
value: 55 %
